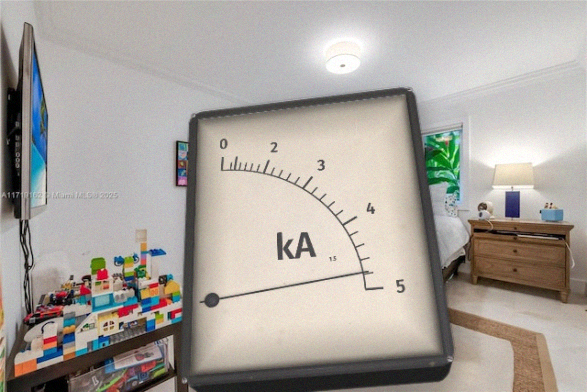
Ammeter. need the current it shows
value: 4.8 kA
